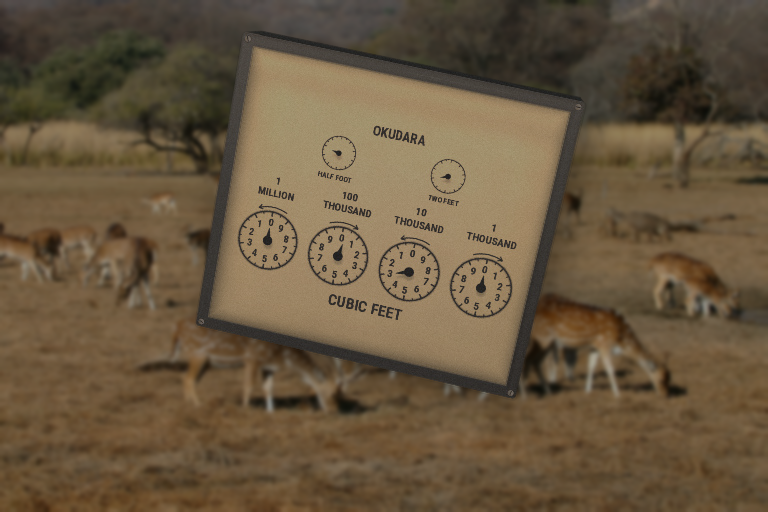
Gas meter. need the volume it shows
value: 3000 ft³
